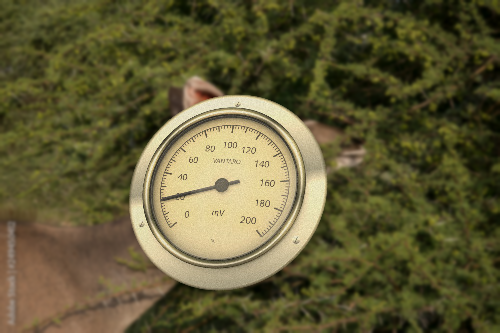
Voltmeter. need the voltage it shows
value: 20 mV
